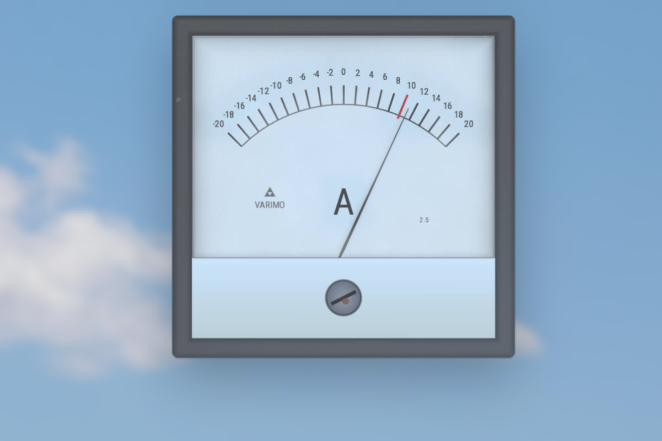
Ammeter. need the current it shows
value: 11 A
